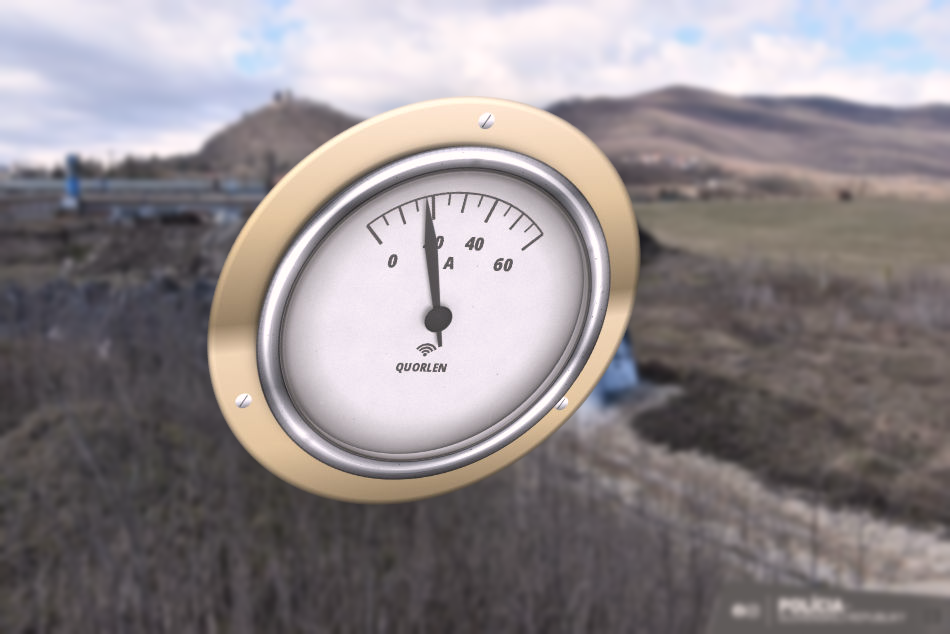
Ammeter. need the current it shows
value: 17.5 A
